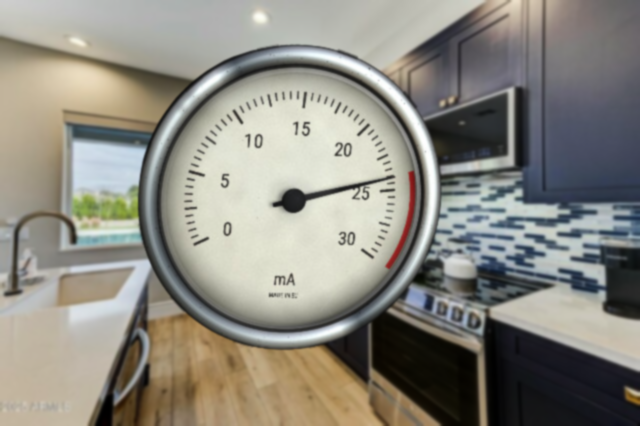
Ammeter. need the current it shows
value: 24 mA
